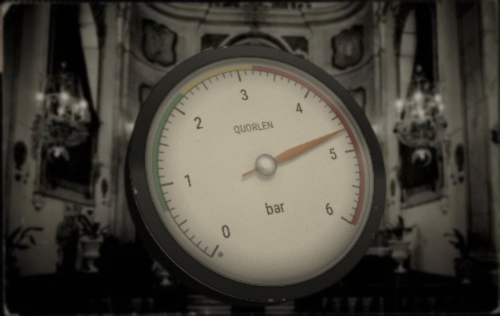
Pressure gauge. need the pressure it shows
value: 4.7 bar
